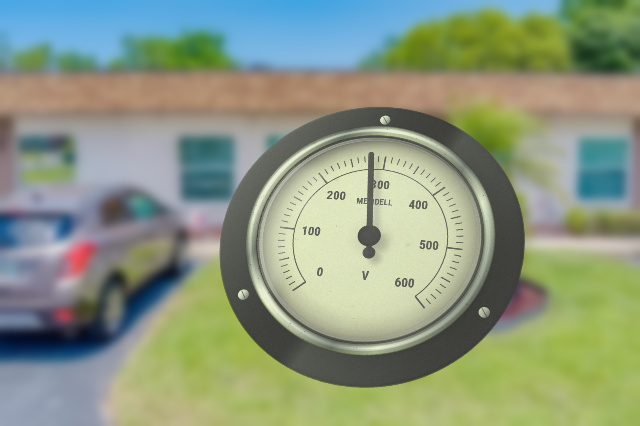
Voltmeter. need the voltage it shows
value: 280 V
